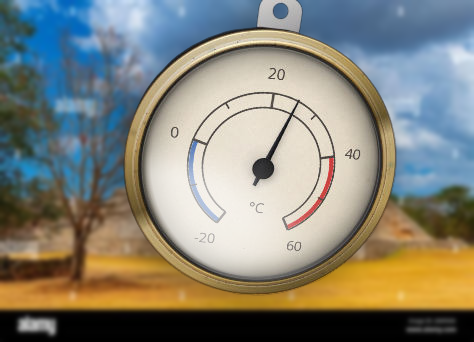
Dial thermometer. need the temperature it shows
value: 25 °C
